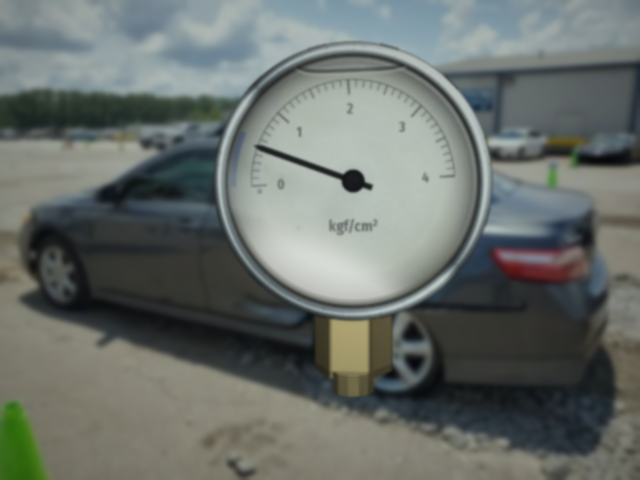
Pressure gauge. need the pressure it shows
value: 0.5 kg/cm²
